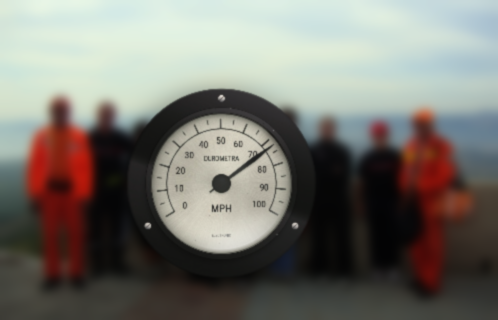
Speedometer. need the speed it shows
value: 72.5 mph
